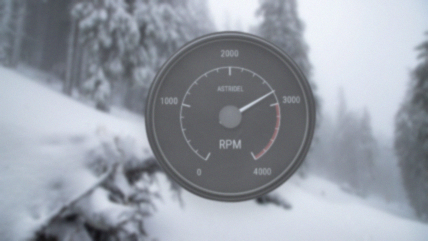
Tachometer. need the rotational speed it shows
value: 2800 rpm
